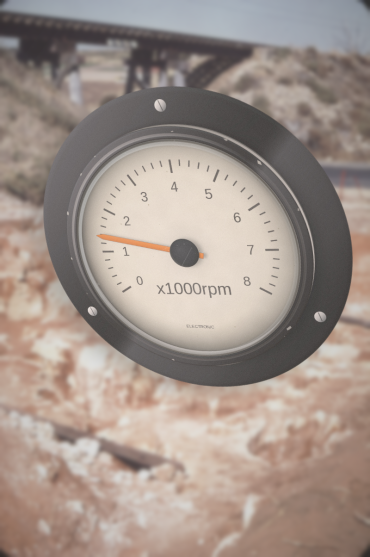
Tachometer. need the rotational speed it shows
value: 1400 rpm
